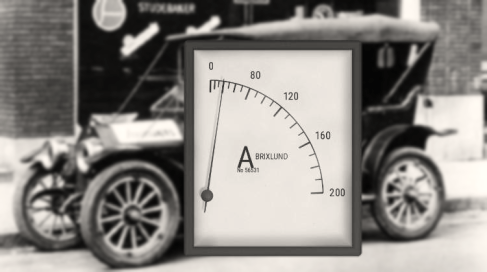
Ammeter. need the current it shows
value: 40 A
